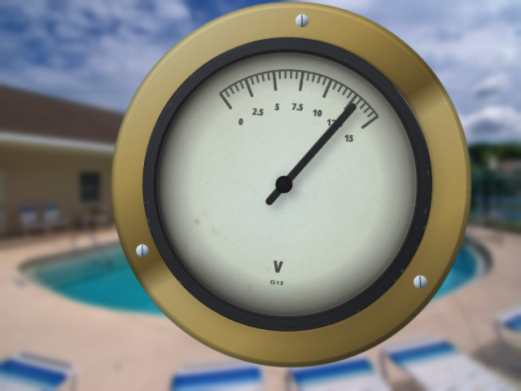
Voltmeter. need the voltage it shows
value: 13 V
